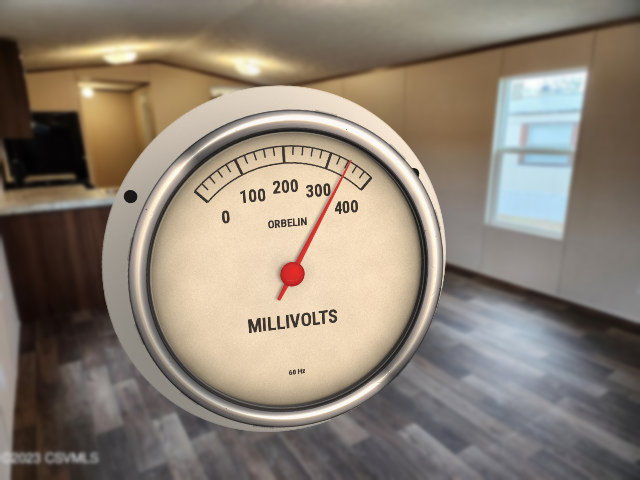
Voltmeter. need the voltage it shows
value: 340 mV
